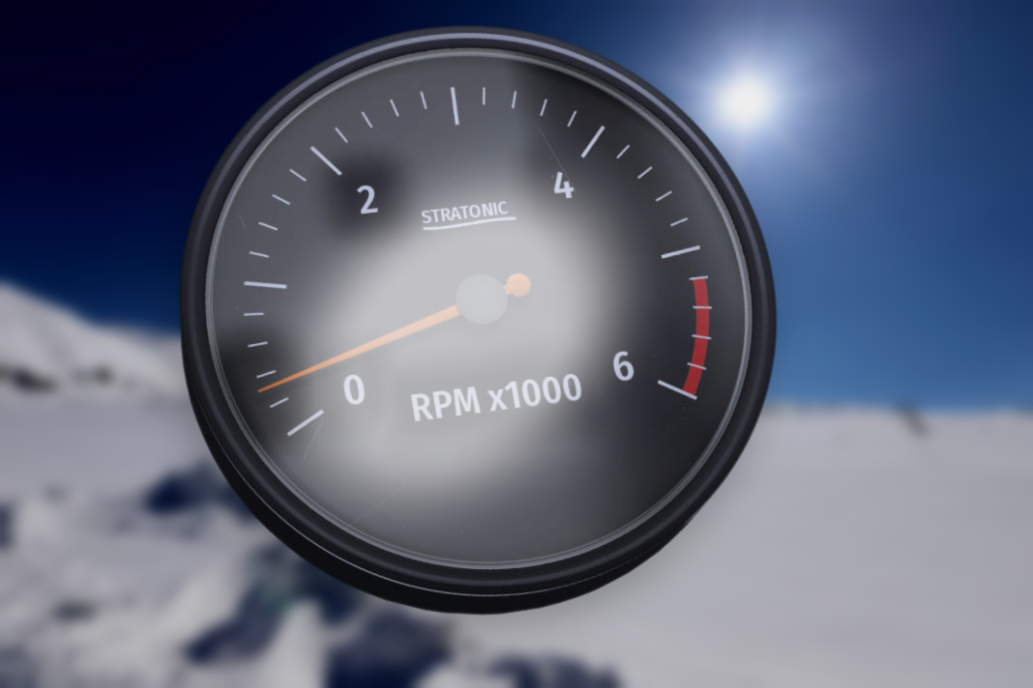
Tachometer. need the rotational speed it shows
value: 300 rpm
